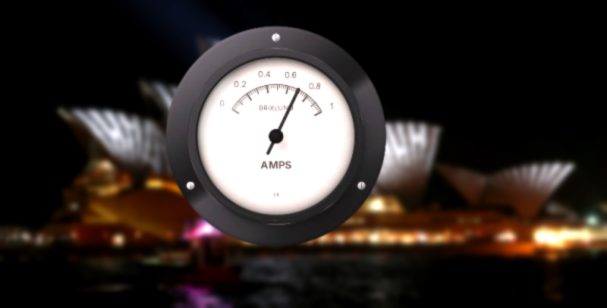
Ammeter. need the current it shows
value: 0.7 A
